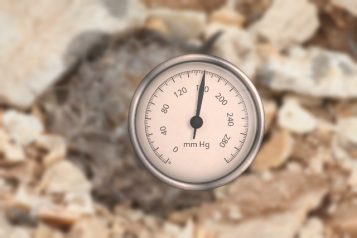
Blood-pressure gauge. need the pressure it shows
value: 160 mmHg
